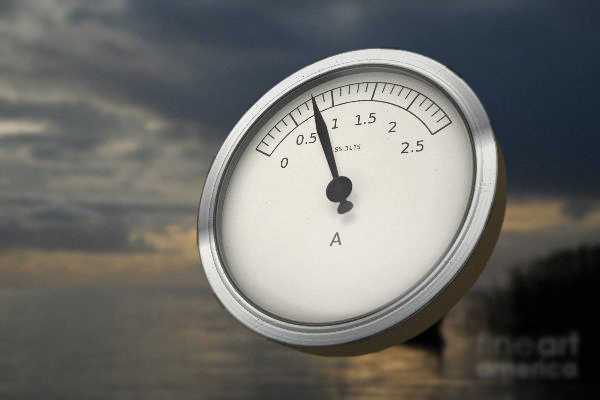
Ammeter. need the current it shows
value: 0.8 A
